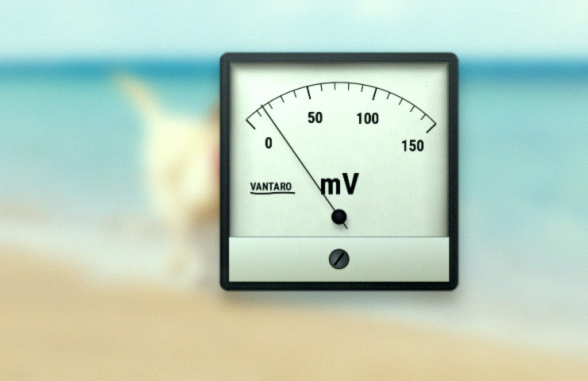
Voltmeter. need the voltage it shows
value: 15 mV
